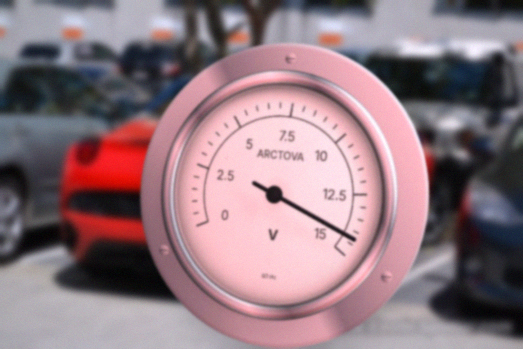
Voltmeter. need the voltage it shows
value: 14.25 V
